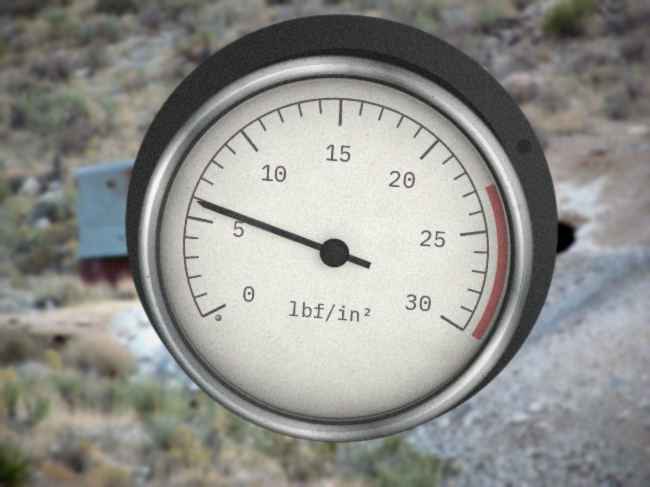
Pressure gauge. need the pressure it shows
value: 6 psi
